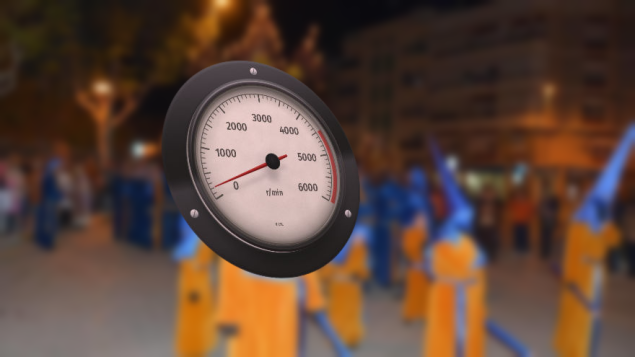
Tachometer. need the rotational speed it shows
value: 200 rpm
